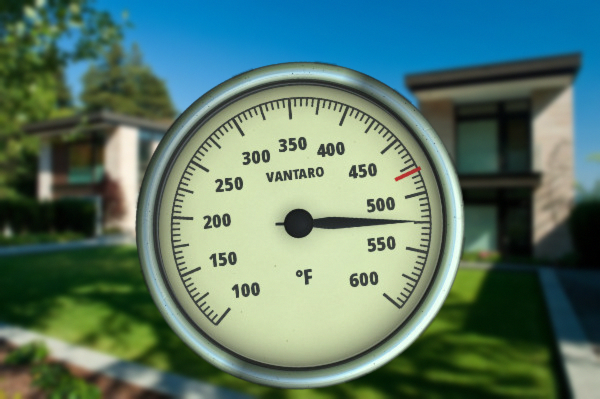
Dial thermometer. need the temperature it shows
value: 525 °F
